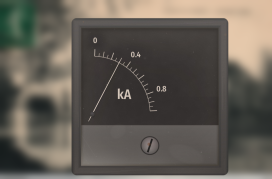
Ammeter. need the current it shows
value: 0.3 kA
